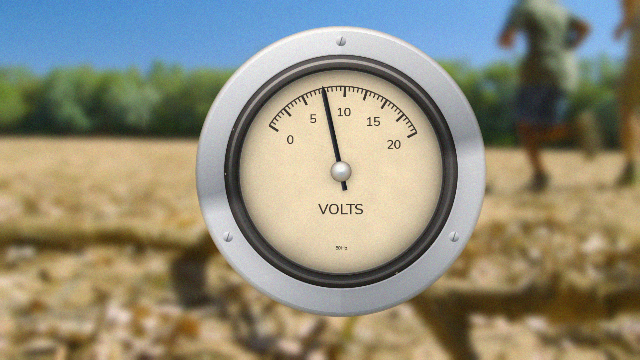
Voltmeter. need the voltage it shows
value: 7.5 V
